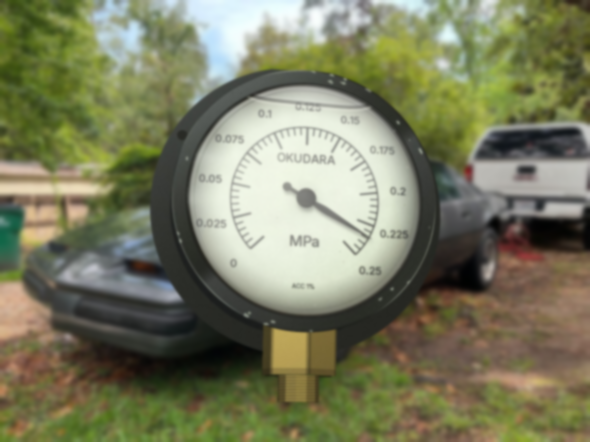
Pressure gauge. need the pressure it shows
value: 0.235 MPa
